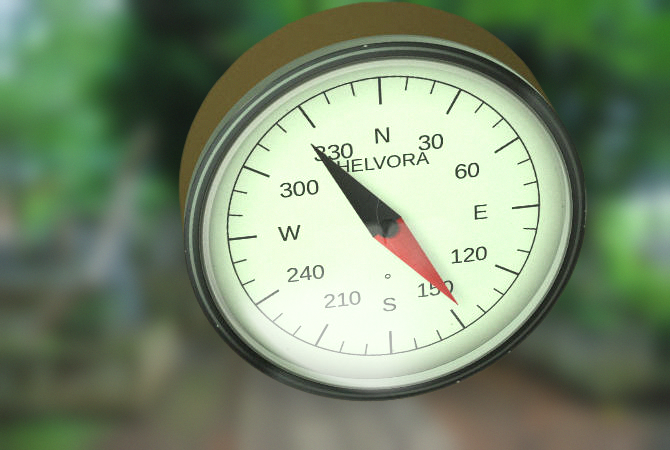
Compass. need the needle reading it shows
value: 145 °
